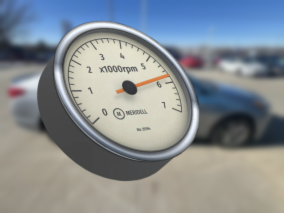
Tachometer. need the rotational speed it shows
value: 5800 rpm
